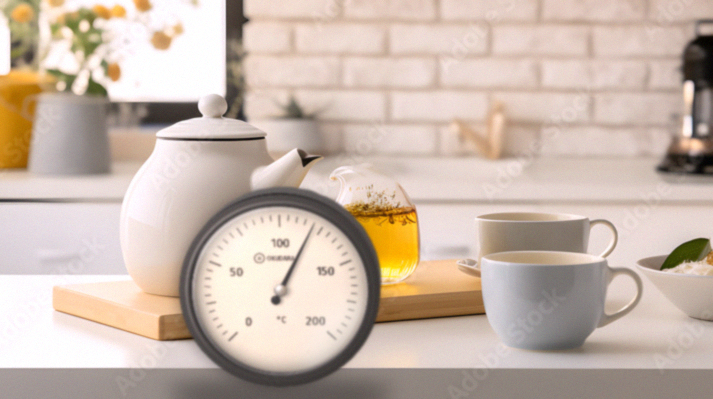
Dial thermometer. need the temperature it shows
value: 120 °C
